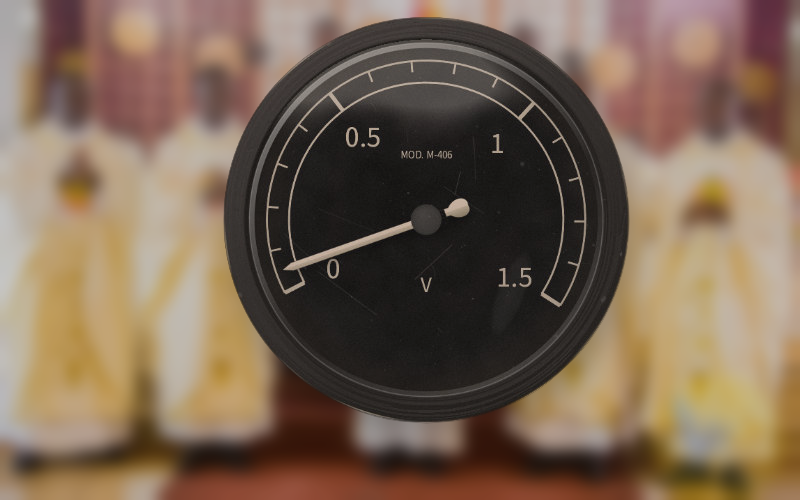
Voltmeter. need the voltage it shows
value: 0.05 V
